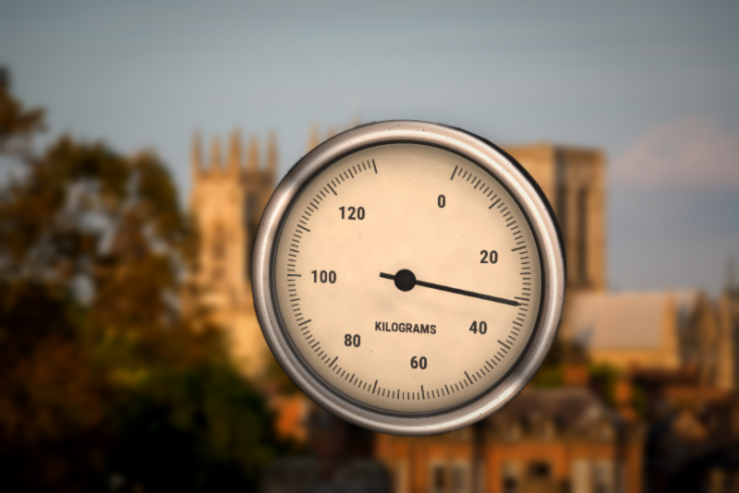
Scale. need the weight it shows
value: 31 kg
